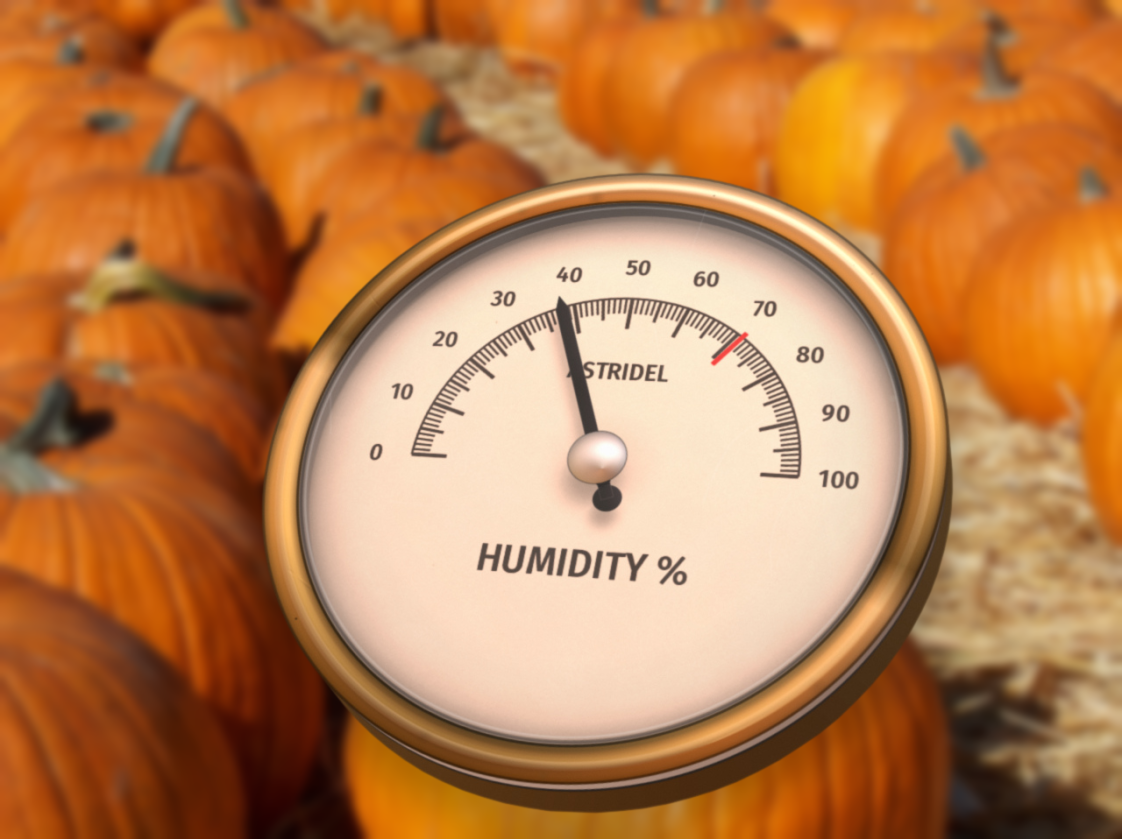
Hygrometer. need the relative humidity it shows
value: 38 %
